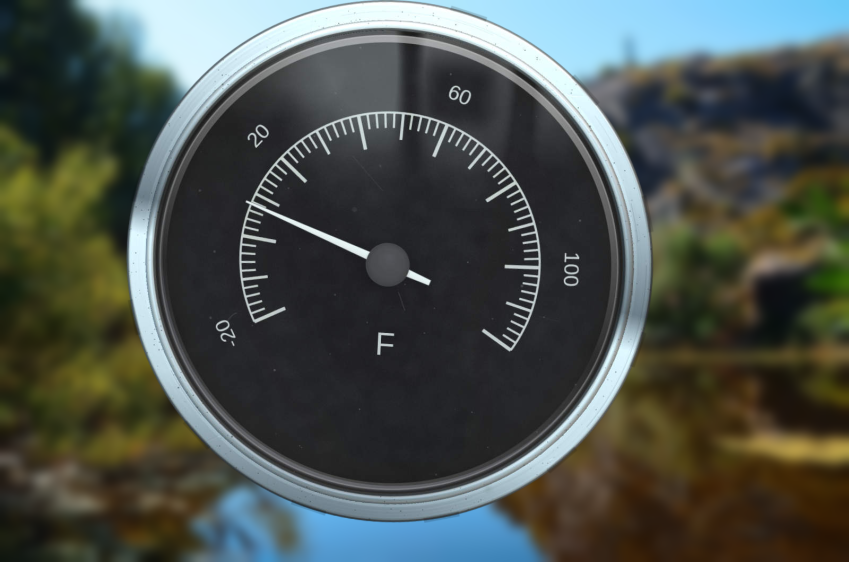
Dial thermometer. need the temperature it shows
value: 8 °F
